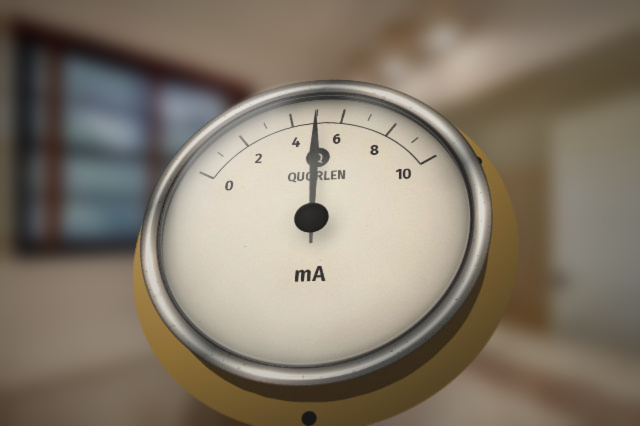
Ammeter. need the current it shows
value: 5 mA
